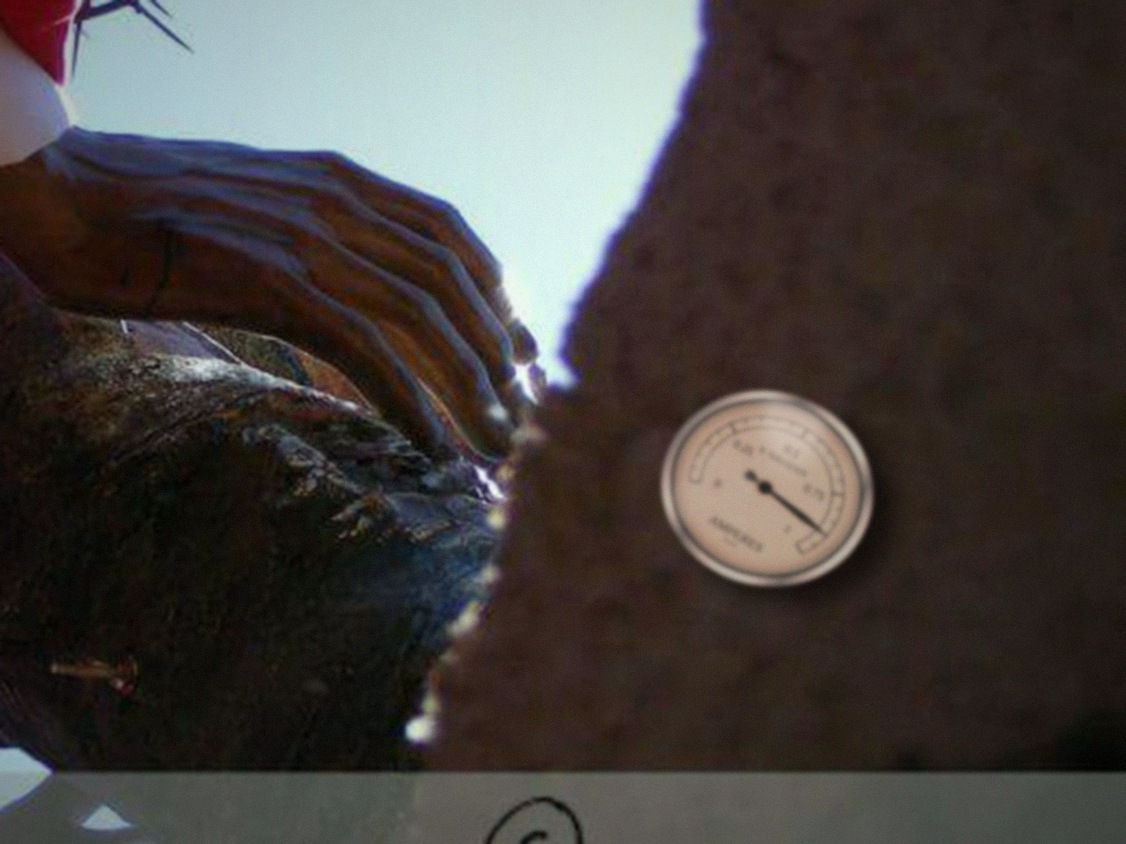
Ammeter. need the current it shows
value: 0.9 A
